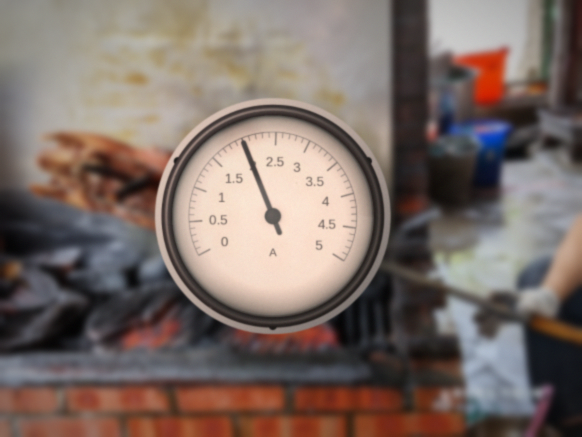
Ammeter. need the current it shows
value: 2 A
